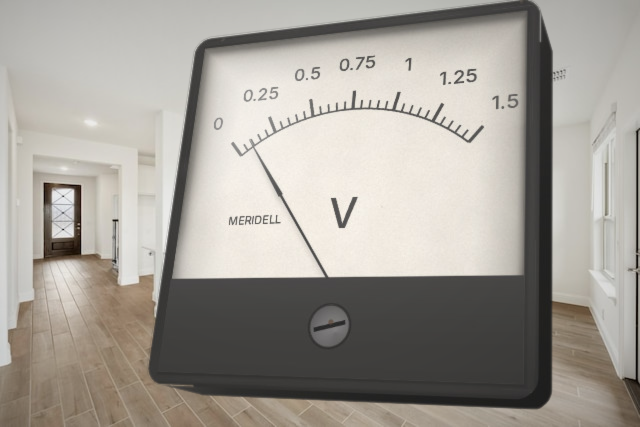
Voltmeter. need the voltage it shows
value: 0.1 V
